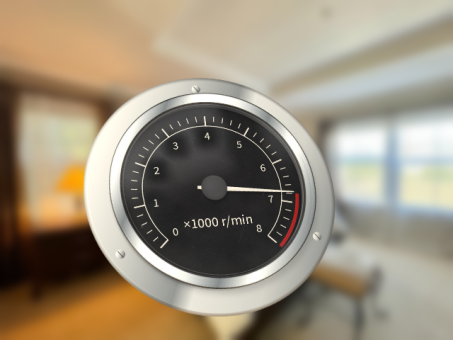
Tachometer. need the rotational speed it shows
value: 6800 rpm
